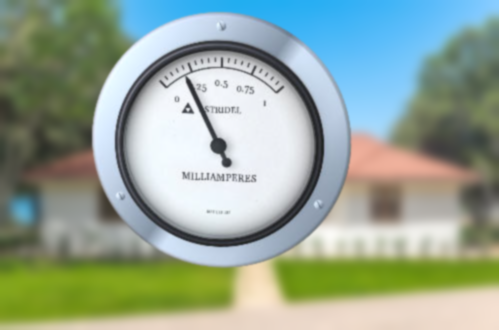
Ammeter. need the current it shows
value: 0.2 mA
